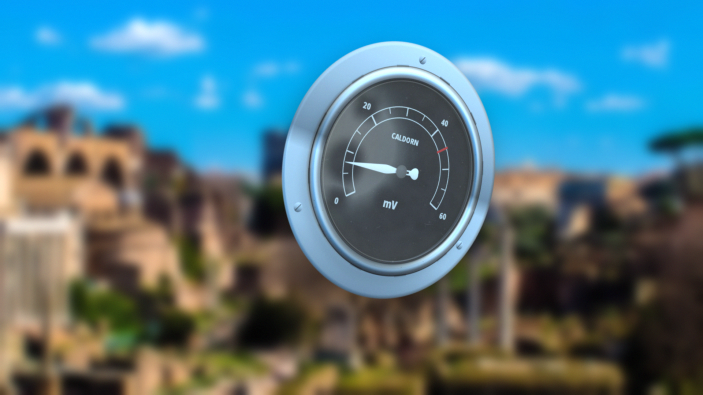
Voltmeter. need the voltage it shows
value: 7.5 mV
